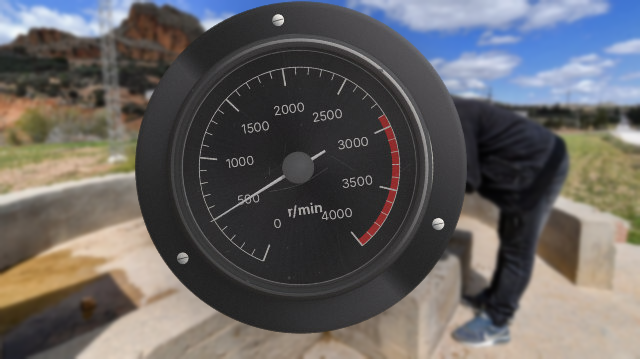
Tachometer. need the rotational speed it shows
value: 500 rpm
